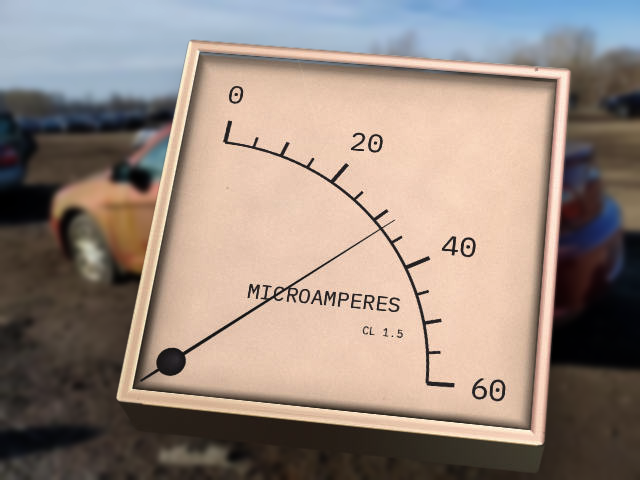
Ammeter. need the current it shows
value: 32.5 µA
